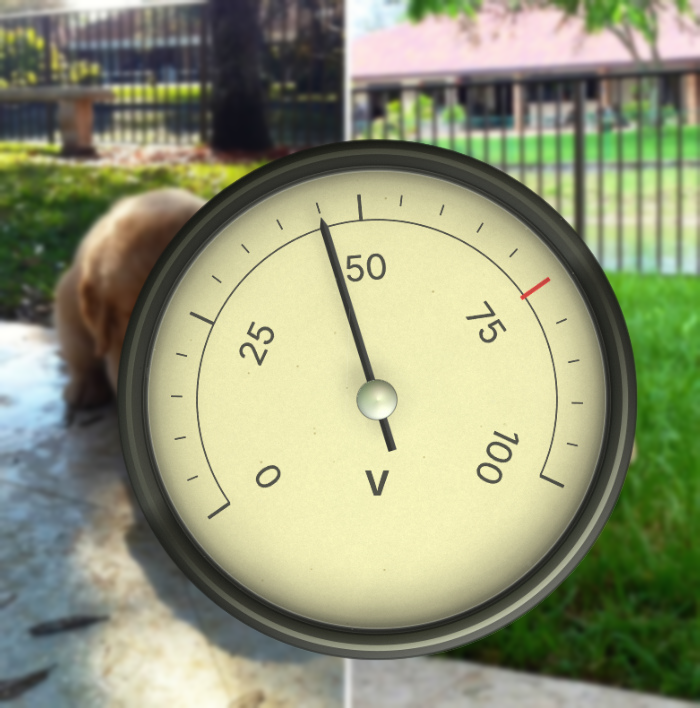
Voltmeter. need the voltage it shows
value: 45 V
